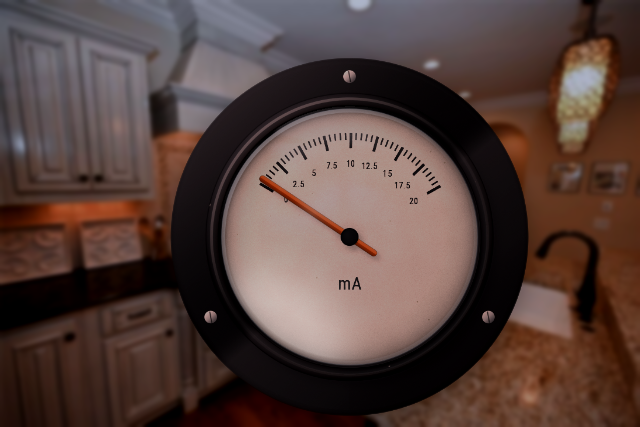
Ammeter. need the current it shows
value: 0.5 mA
